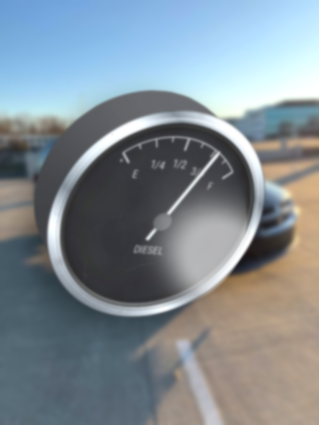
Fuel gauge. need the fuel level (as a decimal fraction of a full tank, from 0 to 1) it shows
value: 0.75
